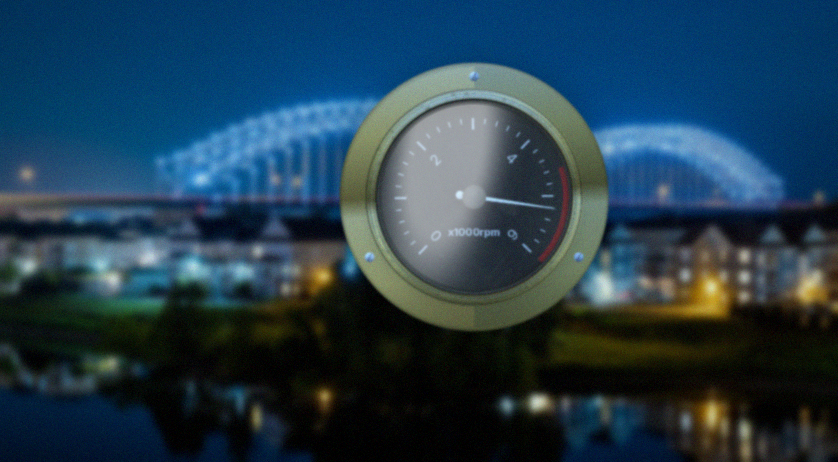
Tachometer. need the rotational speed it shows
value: 5200 rpm
